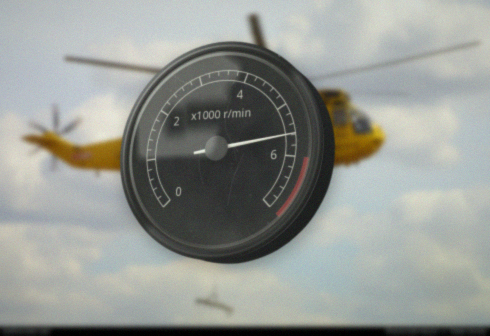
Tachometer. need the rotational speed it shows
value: 5600 rpm
